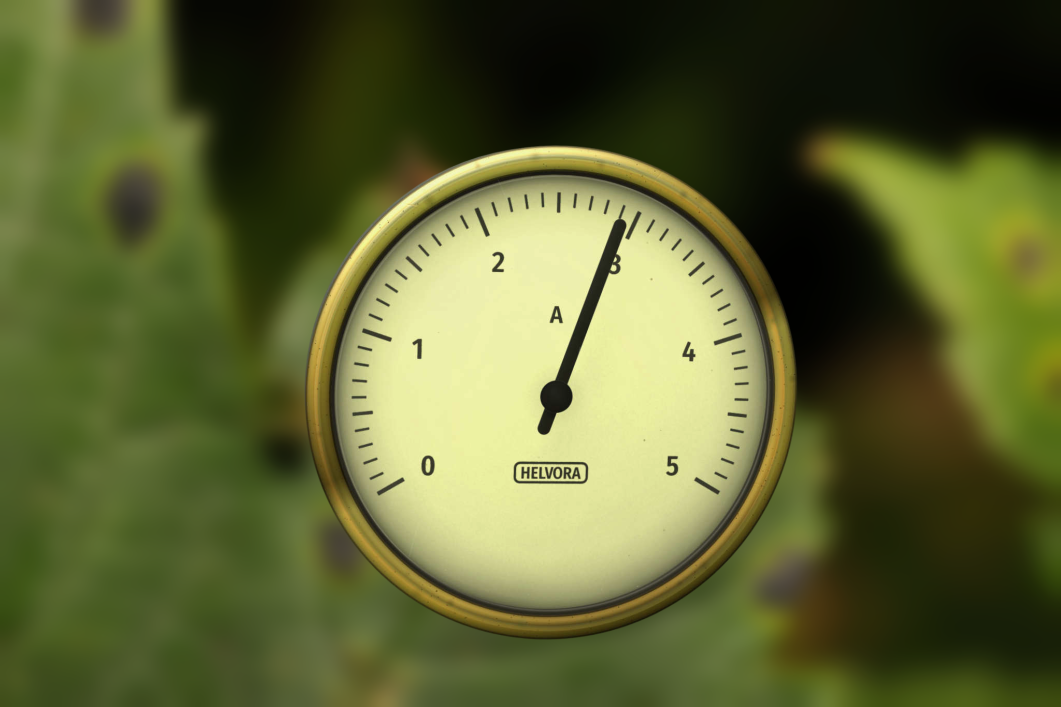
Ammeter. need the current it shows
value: 2.9 A
